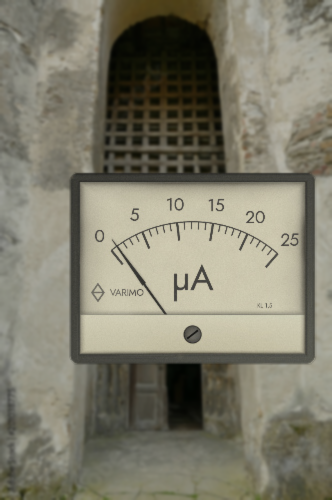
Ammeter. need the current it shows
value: 1 µA
